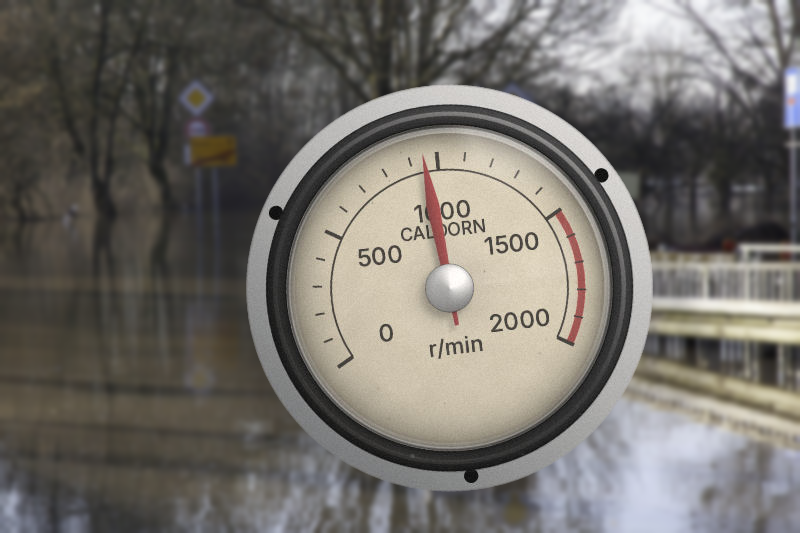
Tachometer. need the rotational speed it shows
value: 950 rpm
